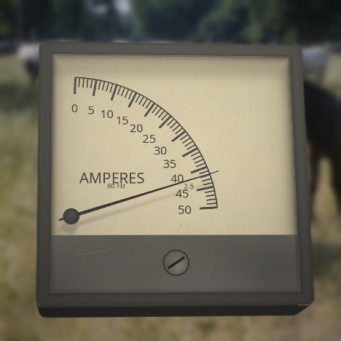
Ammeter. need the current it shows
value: 42 A
